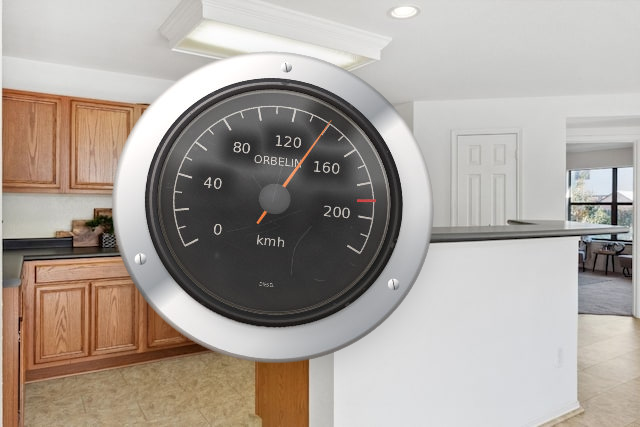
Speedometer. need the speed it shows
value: 140 km/h
